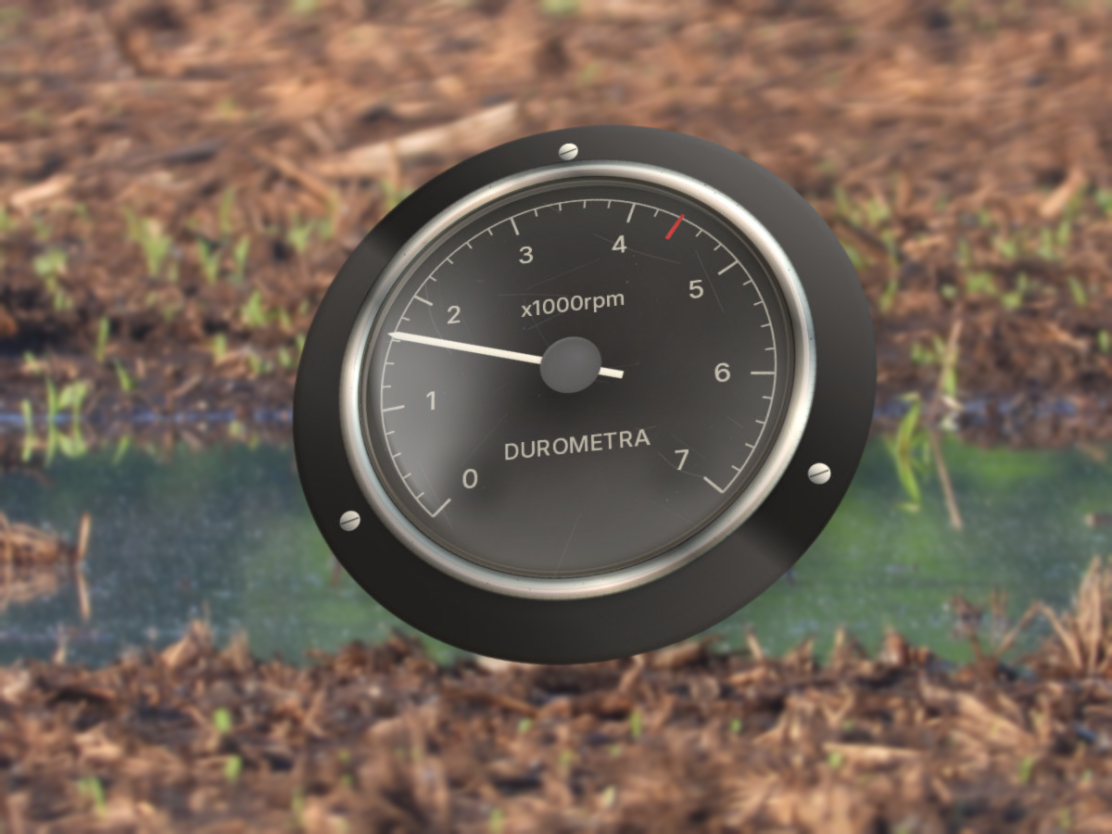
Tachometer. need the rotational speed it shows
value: 1600 rpm
